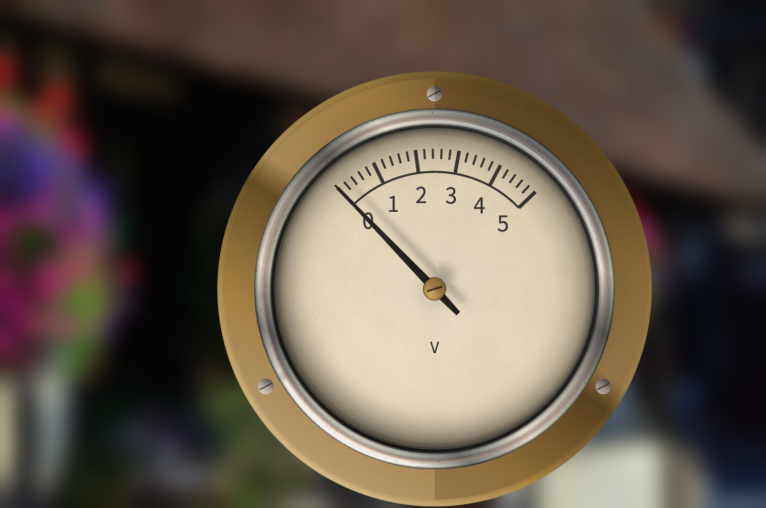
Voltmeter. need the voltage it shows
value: 0 V
